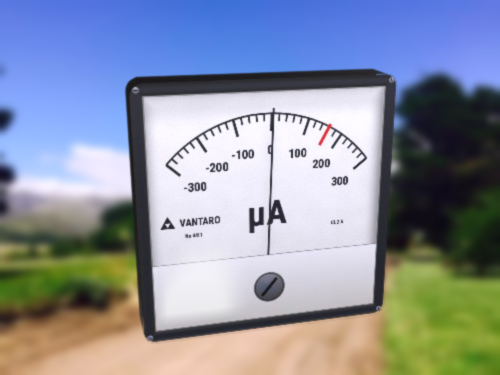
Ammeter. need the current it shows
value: 0 µA
